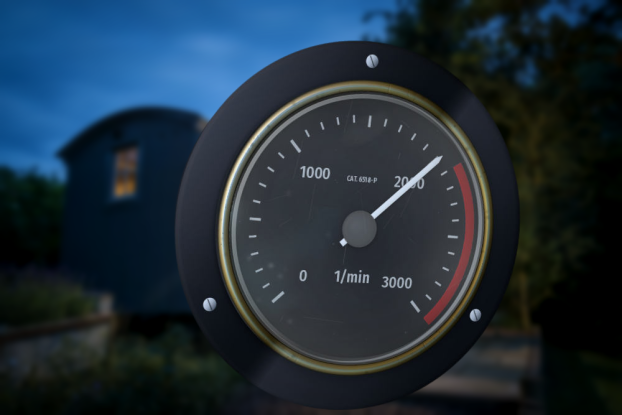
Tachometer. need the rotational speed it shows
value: 2000 rpm
